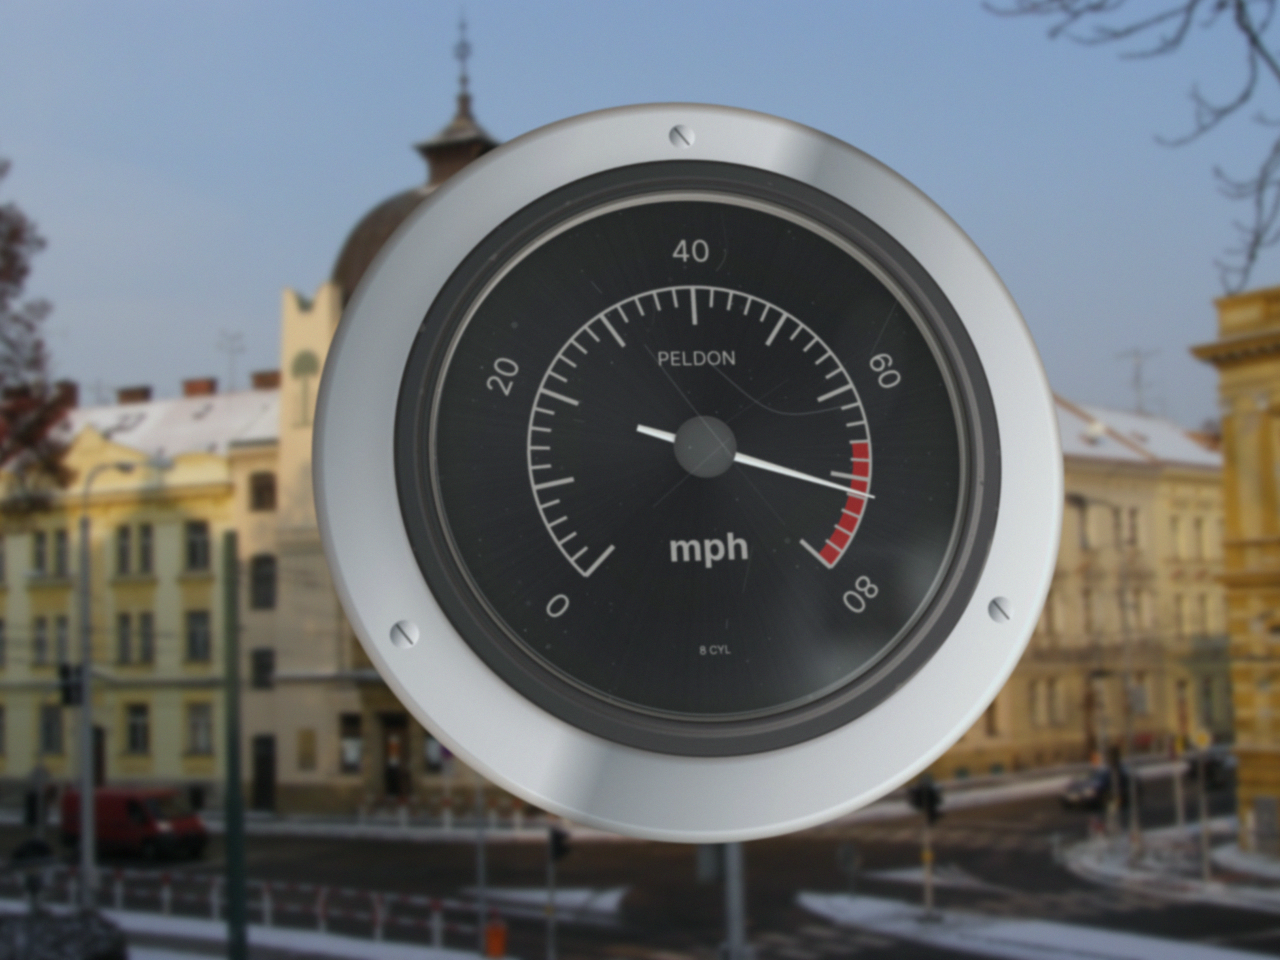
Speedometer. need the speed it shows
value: 72 mph
